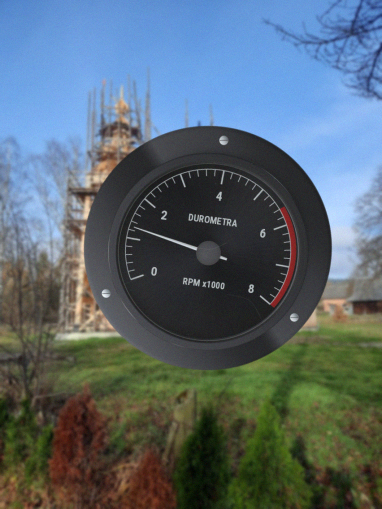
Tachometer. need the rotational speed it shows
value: 1300 rpm
